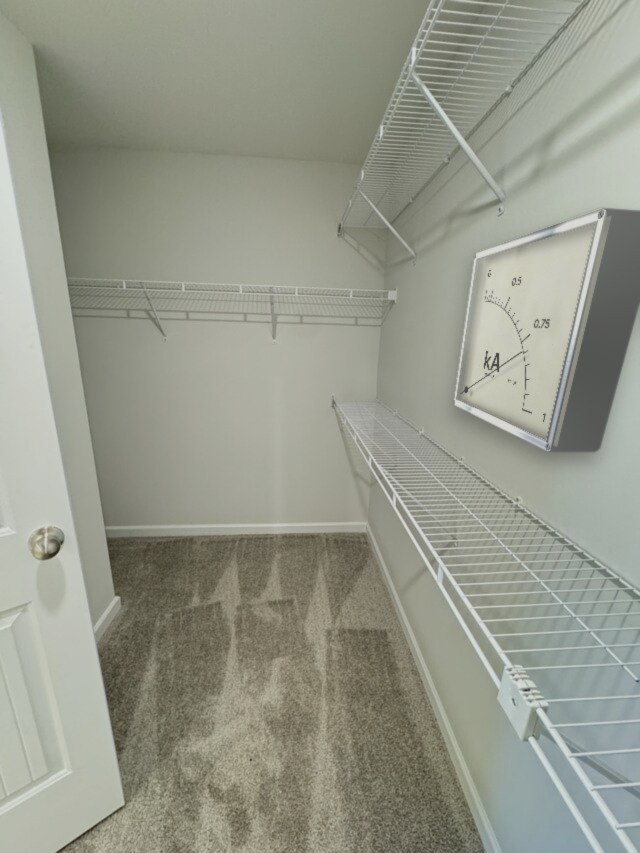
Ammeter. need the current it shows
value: 0.8 kA
